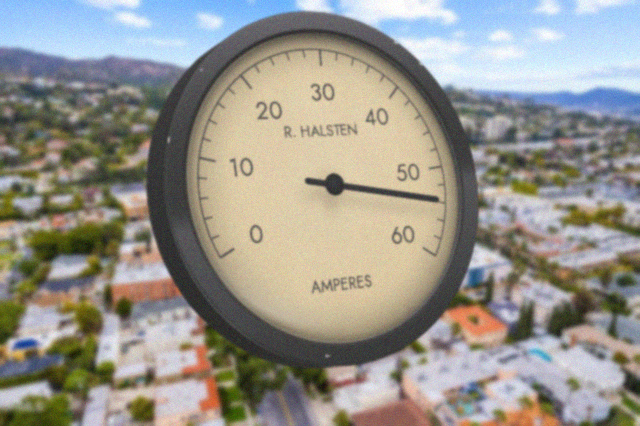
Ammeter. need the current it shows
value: 54 A
